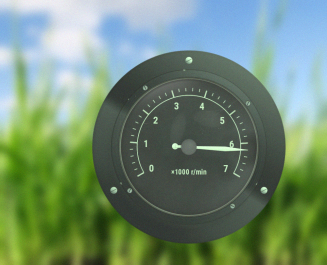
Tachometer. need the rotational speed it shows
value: 6200 rpm
